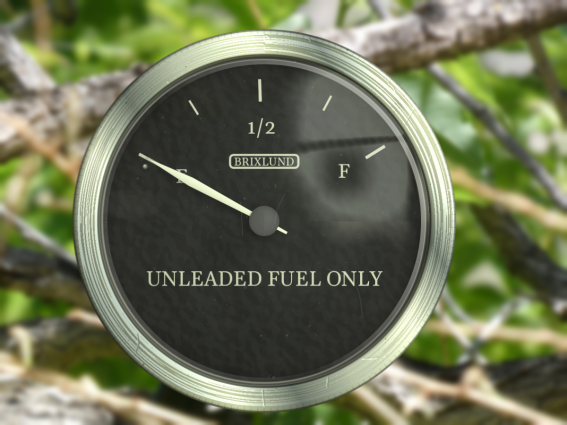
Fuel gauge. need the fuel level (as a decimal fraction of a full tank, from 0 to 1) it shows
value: 0
